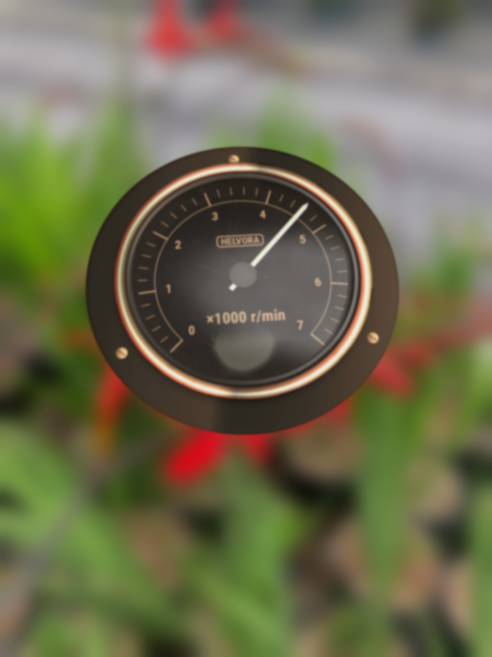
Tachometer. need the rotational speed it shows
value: 4600 rpm
